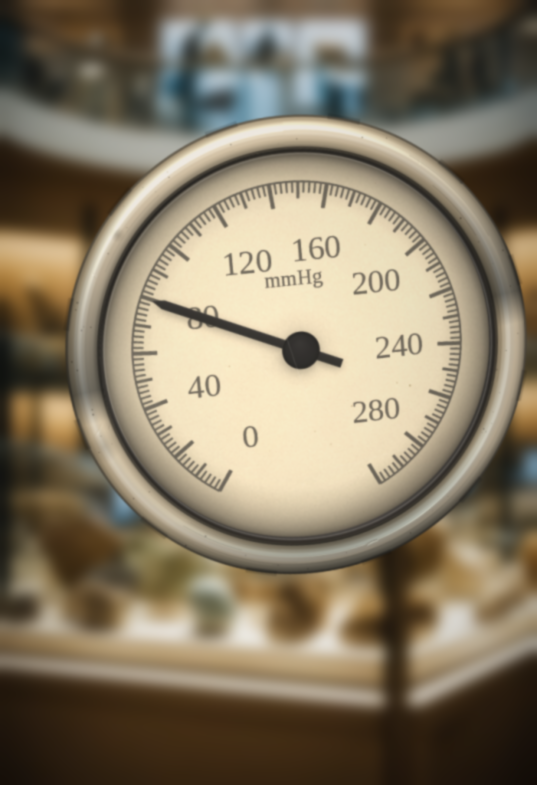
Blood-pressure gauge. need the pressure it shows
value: 80 mmHg
